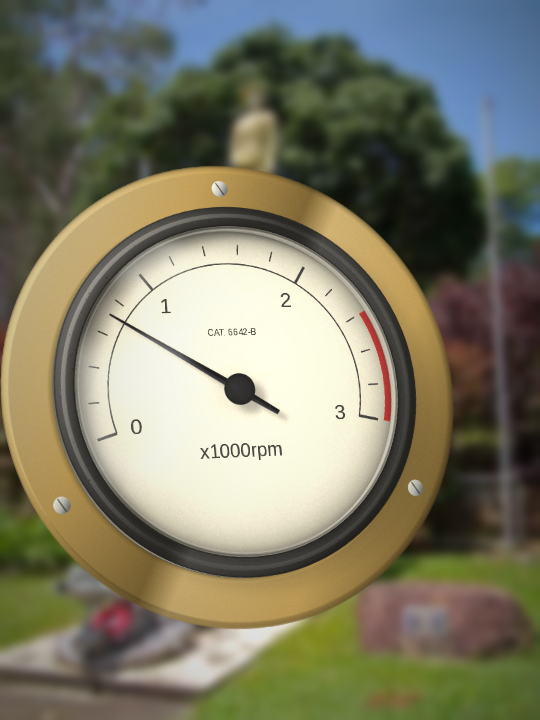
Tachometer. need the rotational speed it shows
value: 700 rpm
